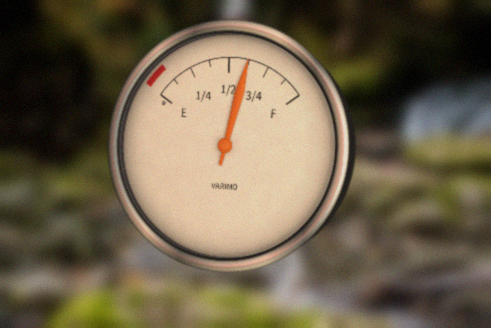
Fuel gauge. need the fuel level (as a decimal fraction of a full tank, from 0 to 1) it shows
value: 0.625
